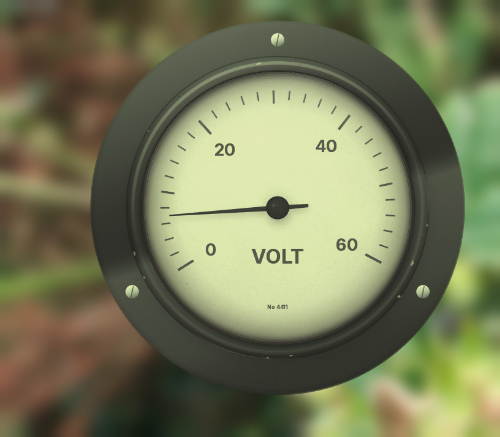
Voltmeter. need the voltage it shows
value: 7 V
